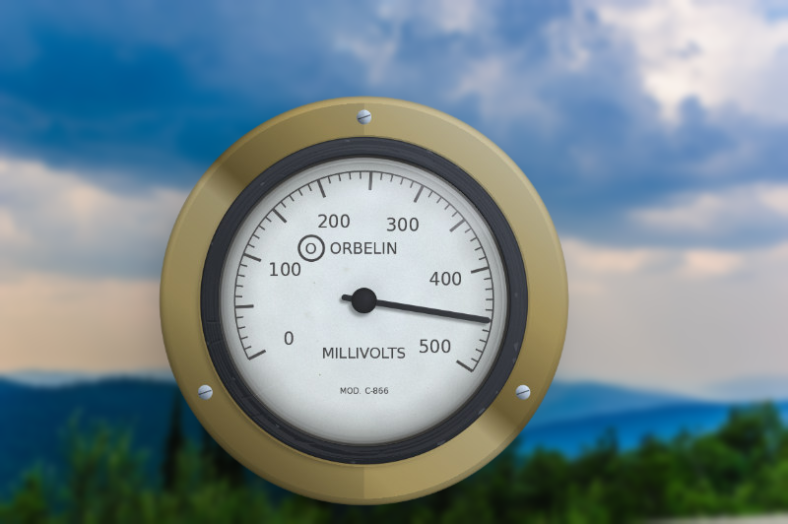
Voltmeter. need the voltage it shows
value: 450 mV
